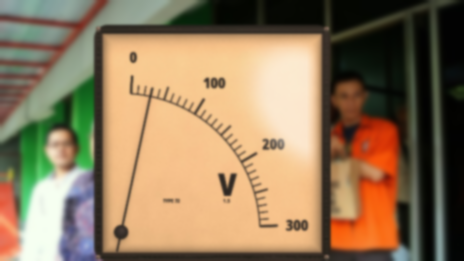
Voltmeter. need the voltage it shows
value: 30 V
